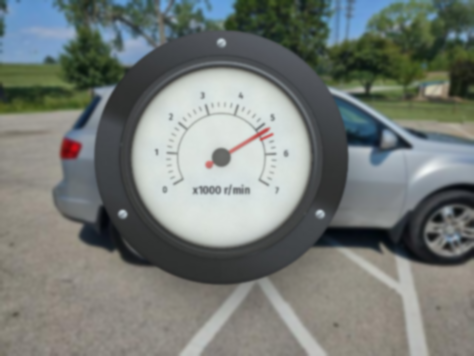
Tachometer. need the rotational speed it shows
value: 5200 rpm
